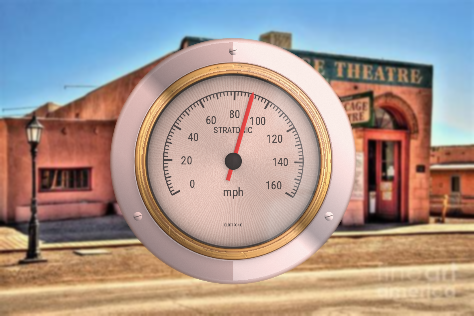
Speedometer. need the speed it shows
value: 90 mph
